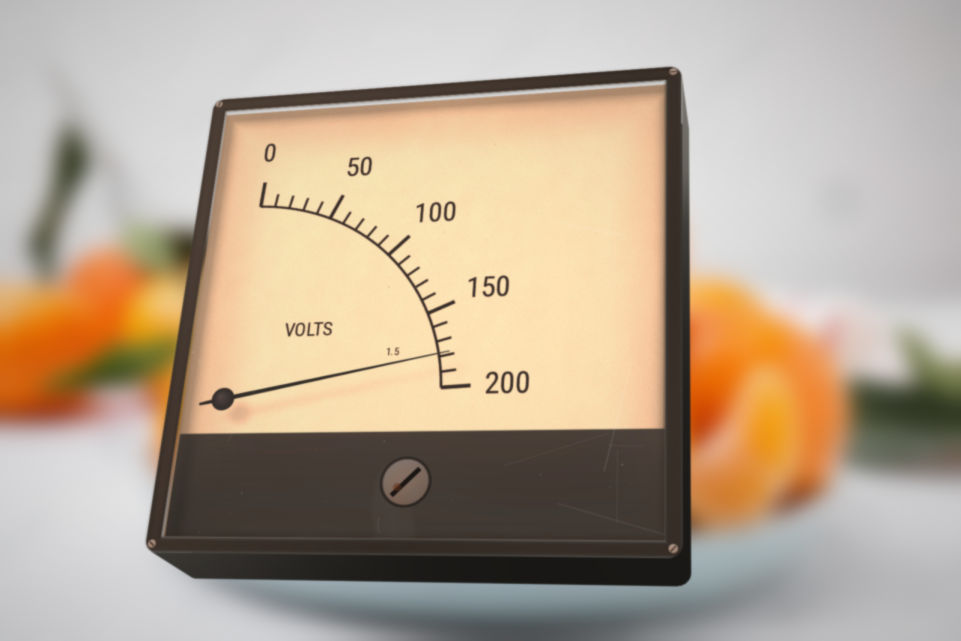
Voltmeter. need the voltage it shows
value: 180 V
